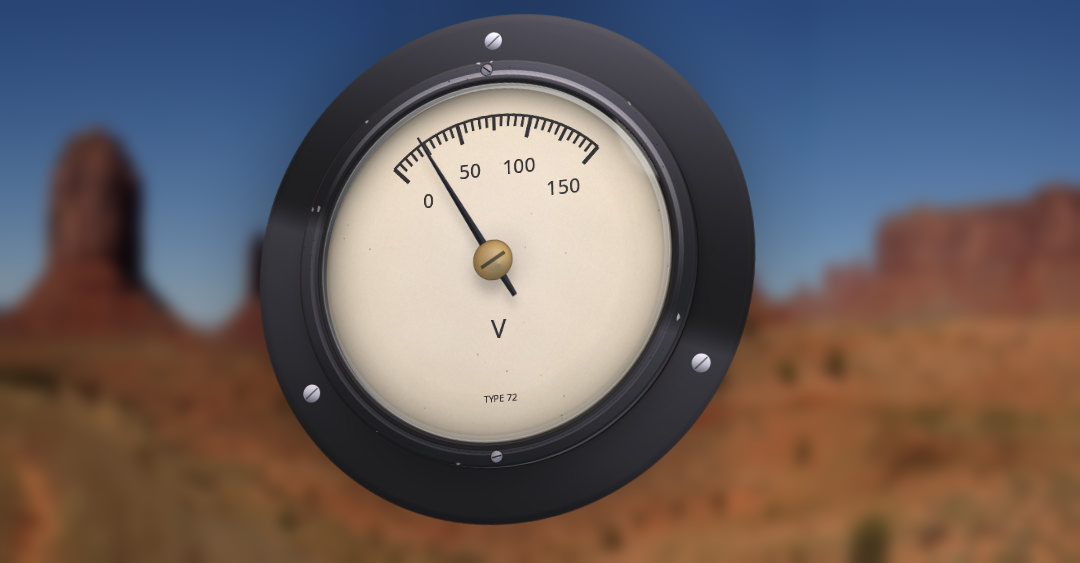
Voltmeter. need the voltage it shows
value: 25 V
